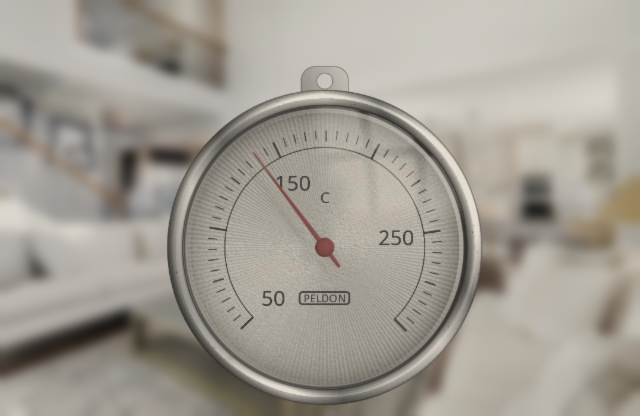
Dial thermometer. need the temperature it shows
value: 140 °C
